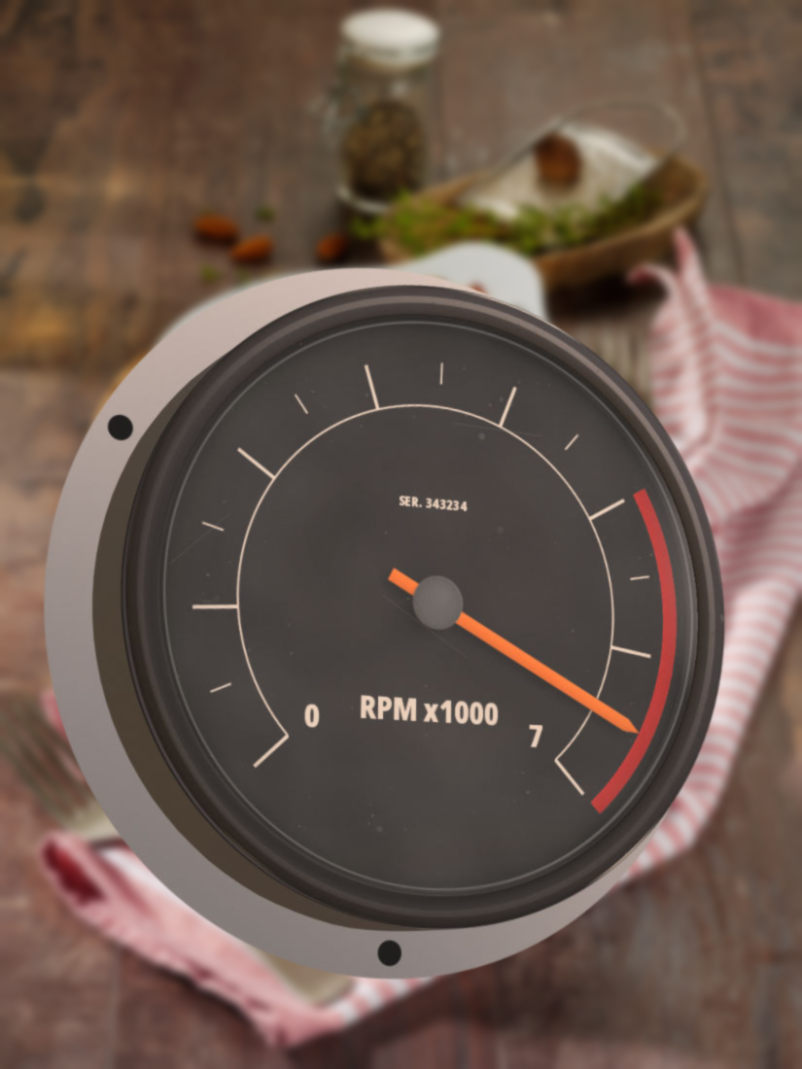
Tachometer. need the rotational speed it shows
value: 6500 rpm
